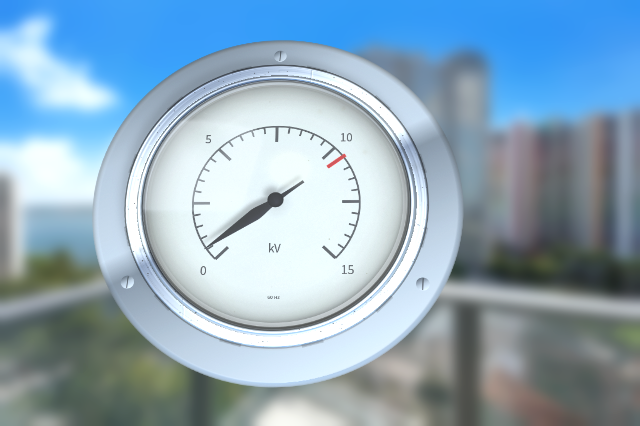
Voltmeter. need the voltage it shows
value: 0.5 kV
